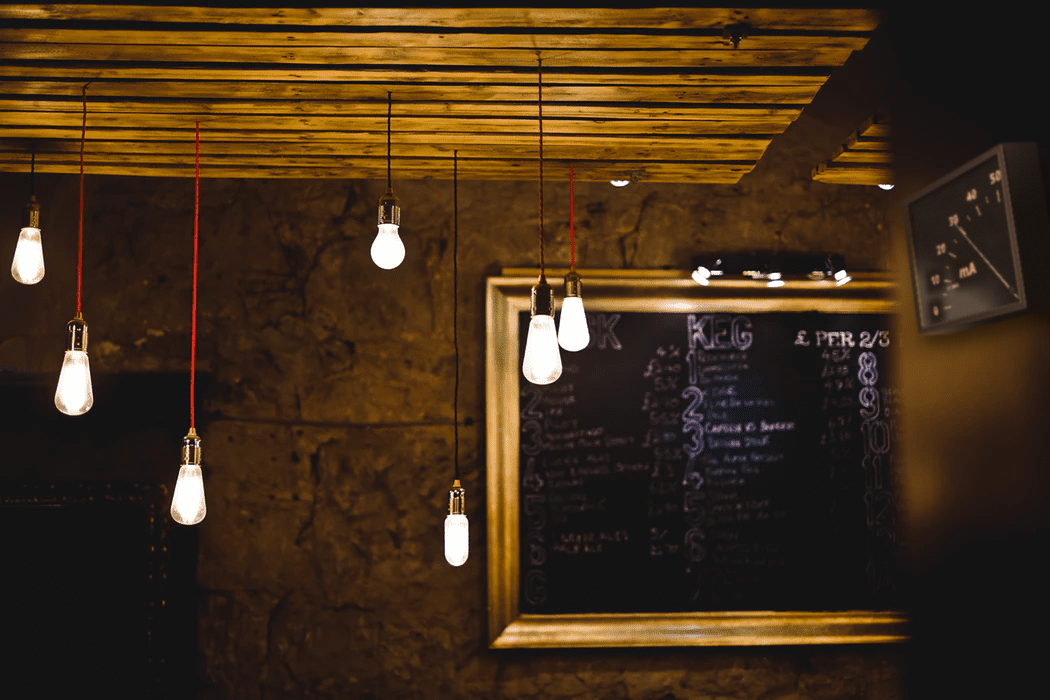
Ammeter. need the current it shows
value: 30 mA
